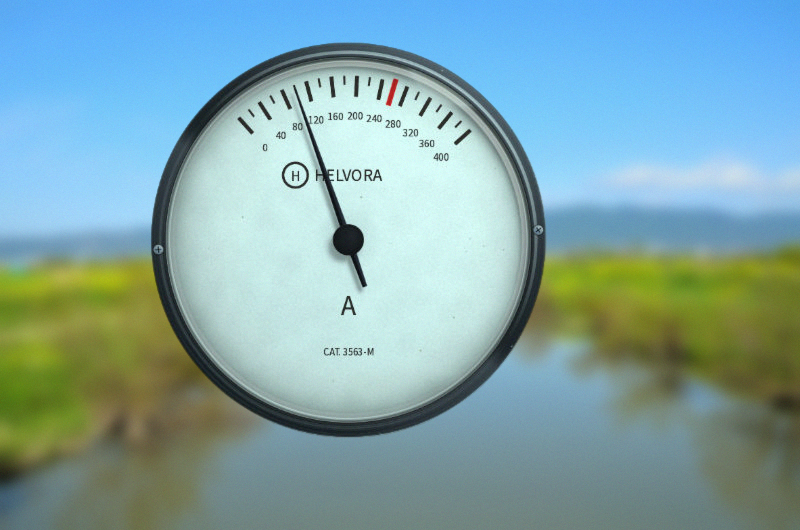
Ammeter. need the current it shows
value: 100 A
